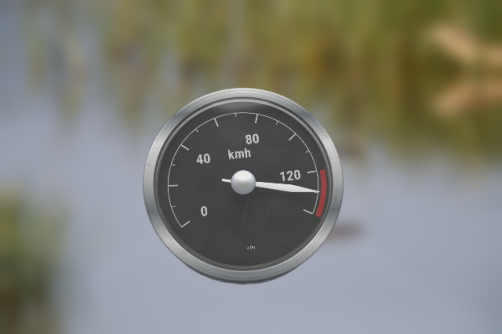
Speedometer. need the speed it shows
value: 130 km/h
